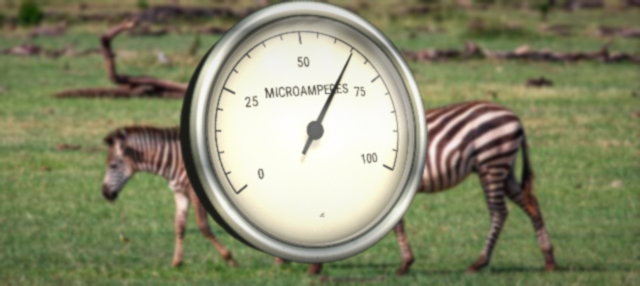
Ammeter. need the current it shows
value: 65 µA
